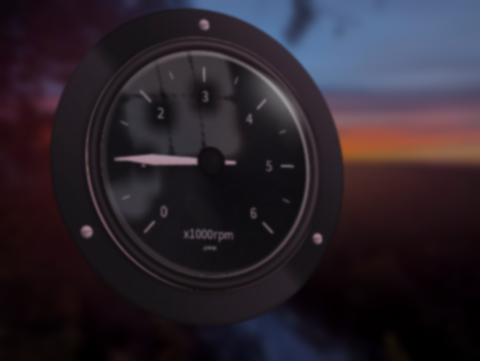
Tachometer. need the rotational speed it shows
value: 1000 rpm
